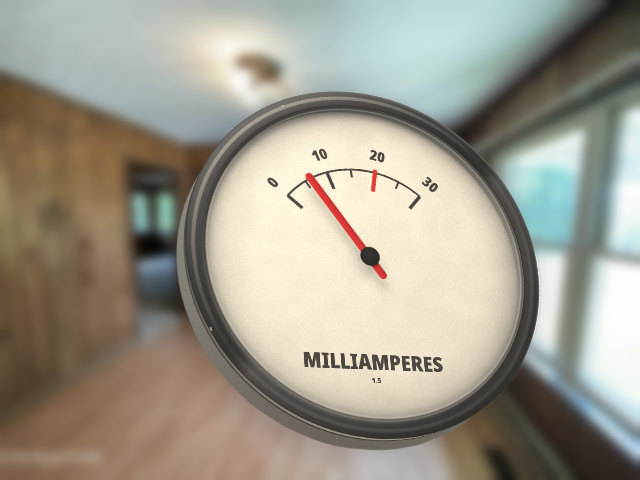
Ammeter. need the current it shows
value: 5 mA
